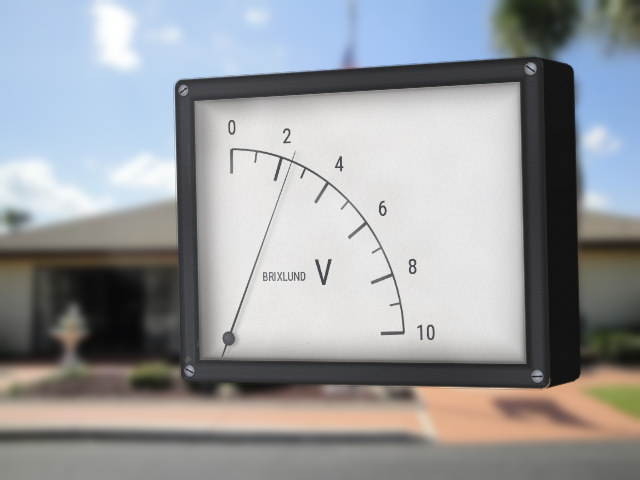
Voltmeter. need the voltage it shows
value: 2.5 V
